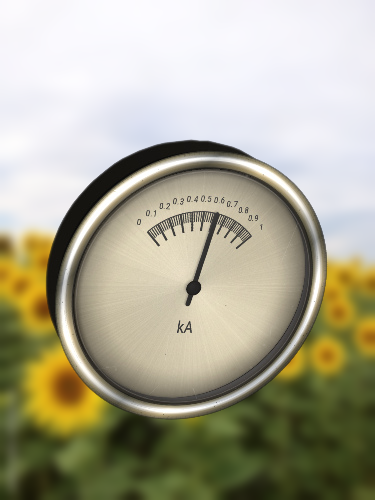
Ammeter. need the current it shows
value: 0.6 kA
